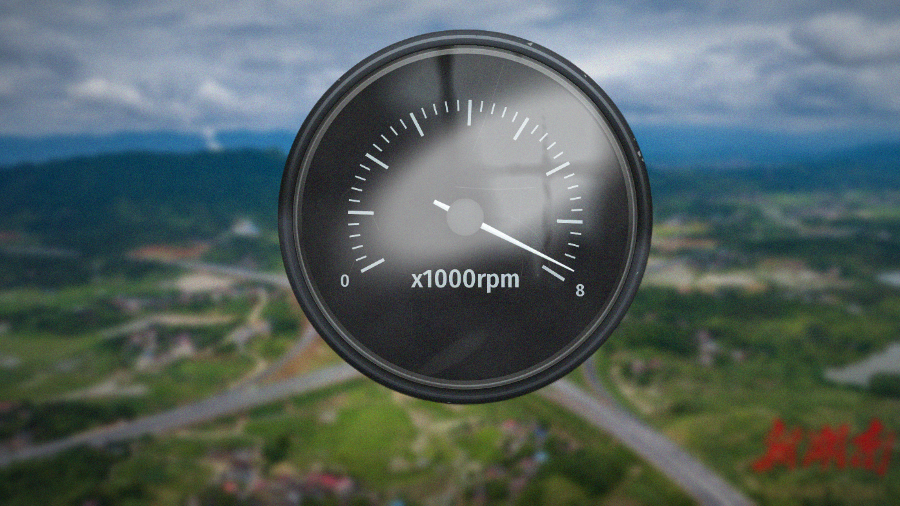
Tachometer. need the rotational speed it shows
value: 7800 rpm
